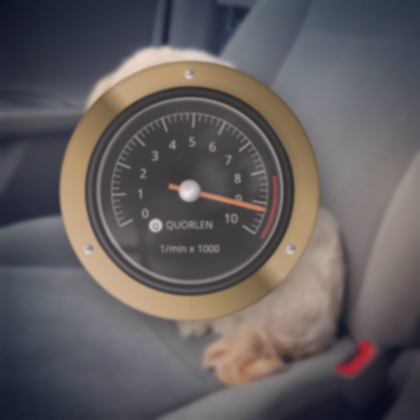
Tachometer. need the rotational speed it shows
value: 9200 rpm
